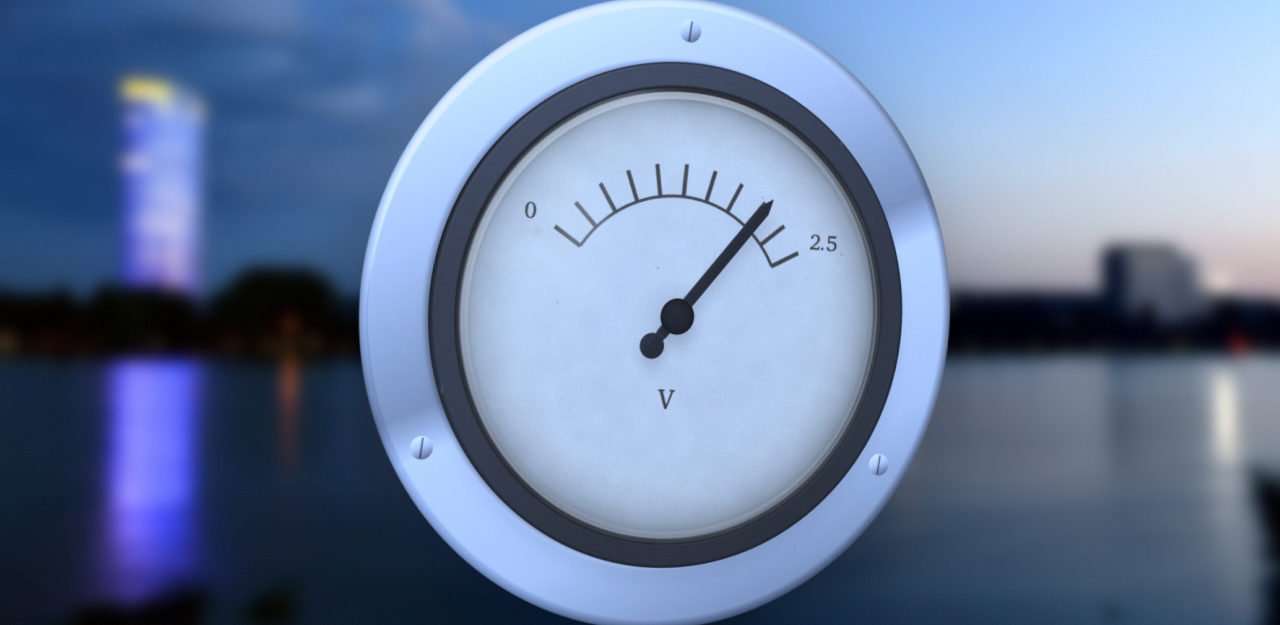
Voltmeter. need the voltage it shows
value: 2 V
